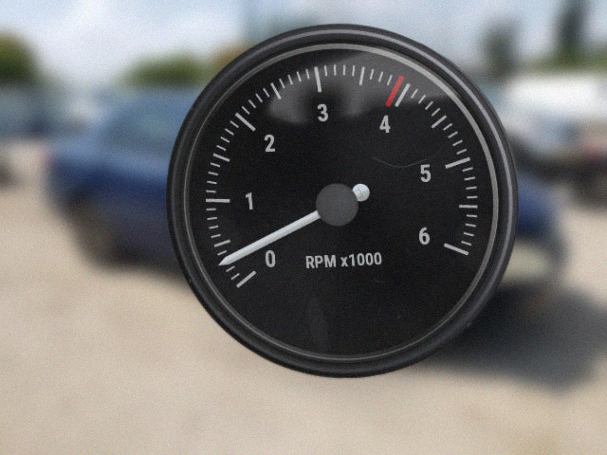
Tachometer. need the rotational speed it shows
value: 300 rpm
